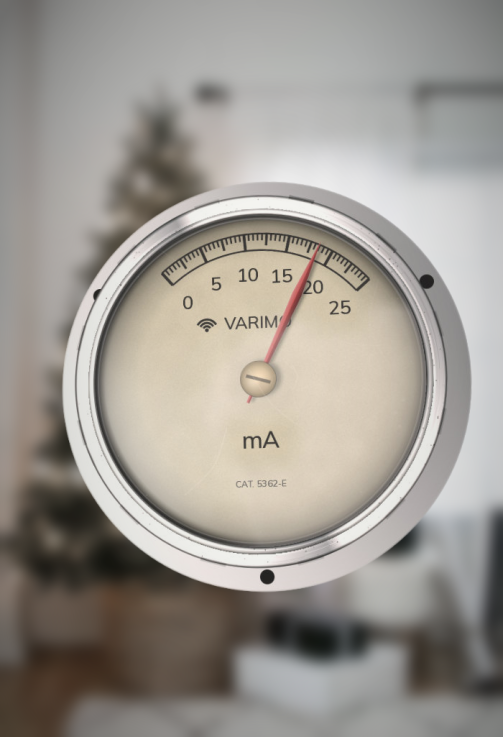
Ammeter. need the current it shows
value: 18.5 mA
